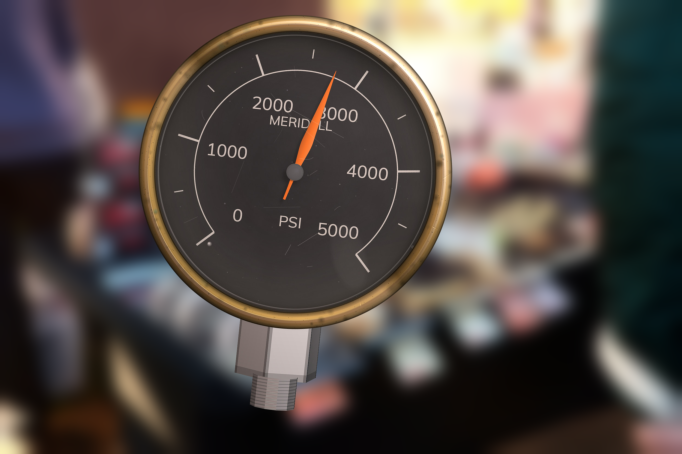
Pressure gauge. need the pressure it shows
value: 2750 psi
